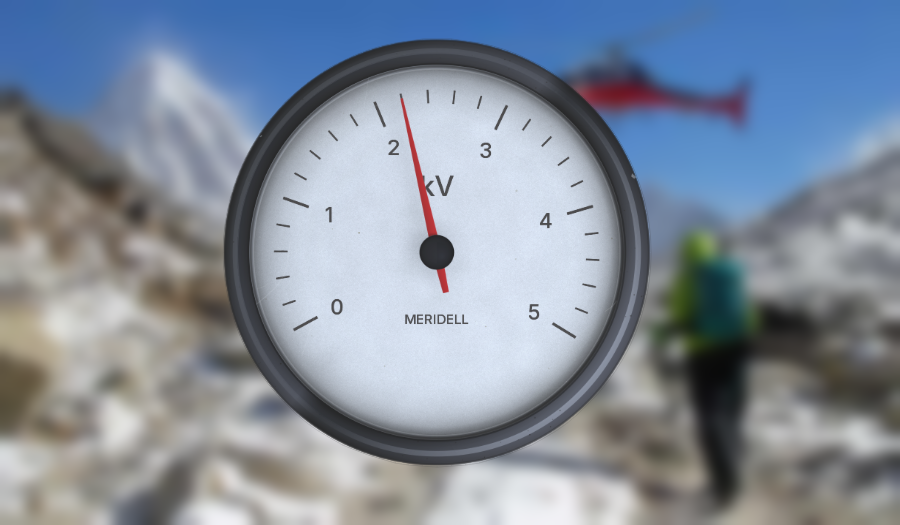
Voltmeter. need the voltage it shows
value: 2.2 kV
